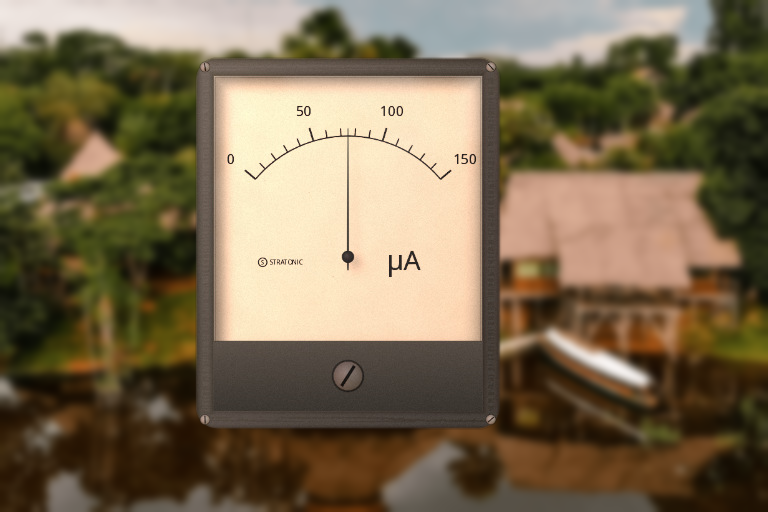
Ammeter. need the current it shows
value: 75 µA
